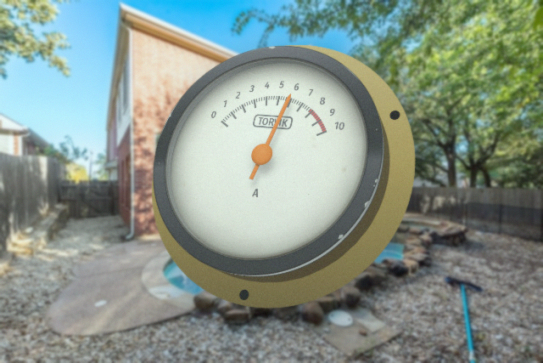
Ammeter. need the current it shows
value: 6 A
